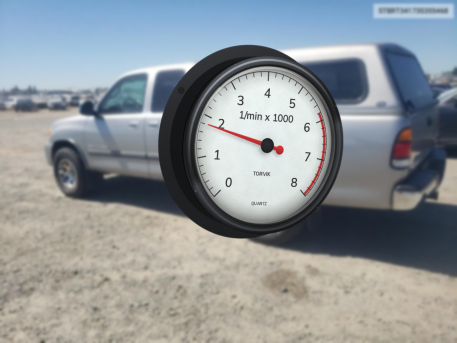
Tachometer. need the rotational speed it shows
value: 1800 rpm
